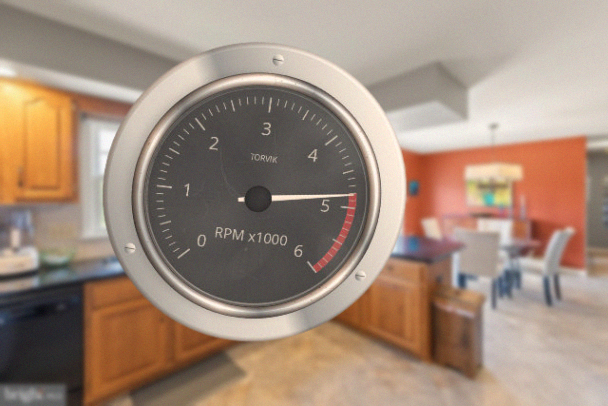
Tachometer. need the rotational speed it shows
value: 4800 rpm
